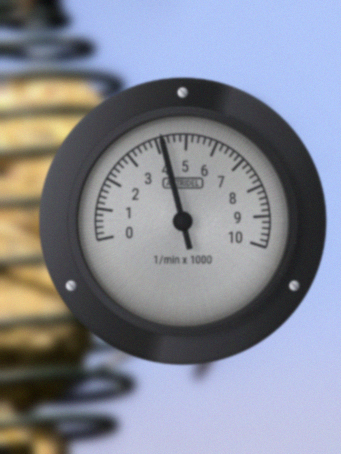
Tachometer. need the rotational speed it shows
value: 4200 rpm
